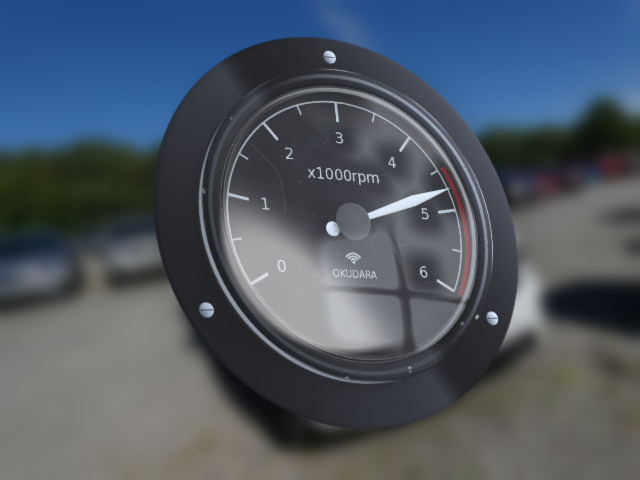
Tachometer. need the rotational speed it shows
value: 4750 rpm
